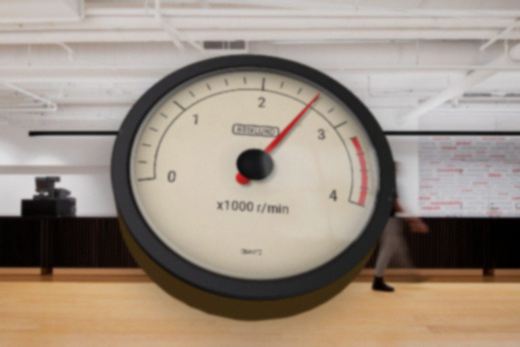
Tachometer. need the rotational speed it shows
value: 2600 rpm
